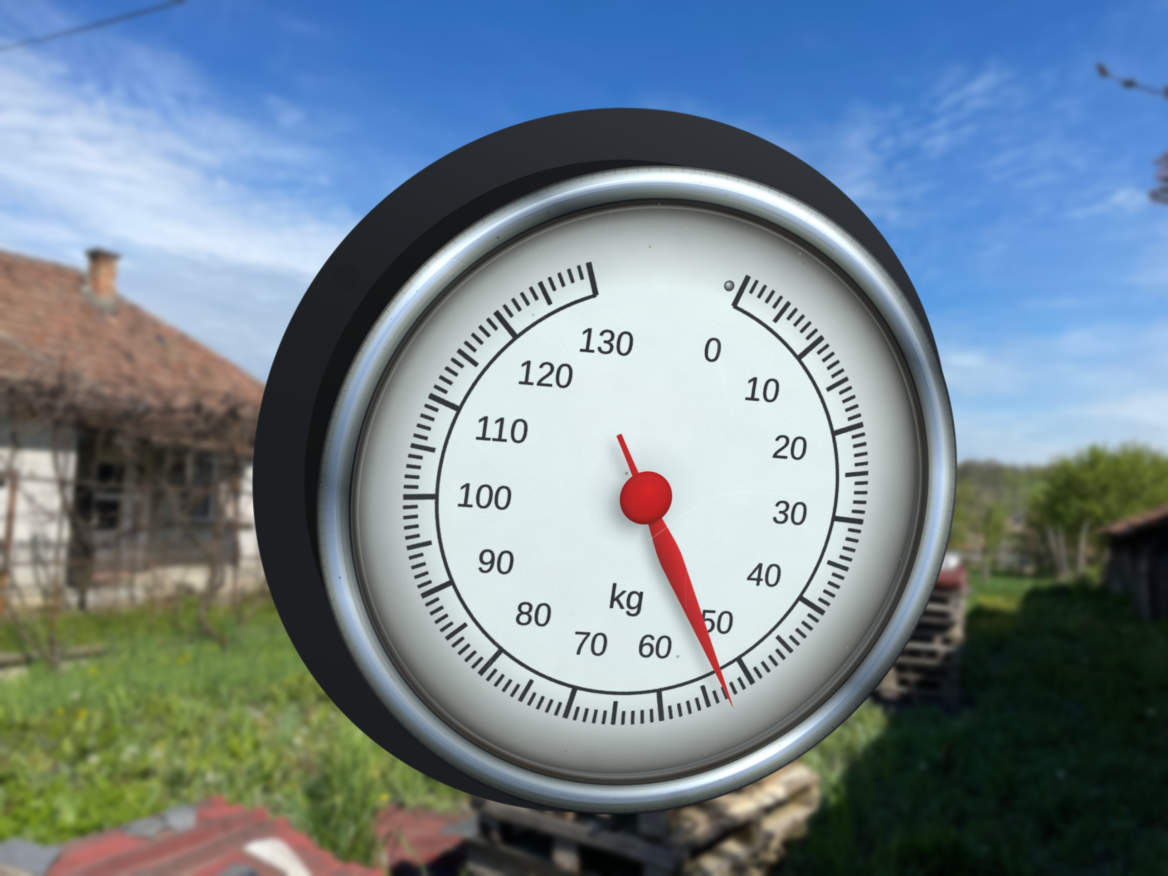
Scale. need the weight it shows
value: 53 kg
